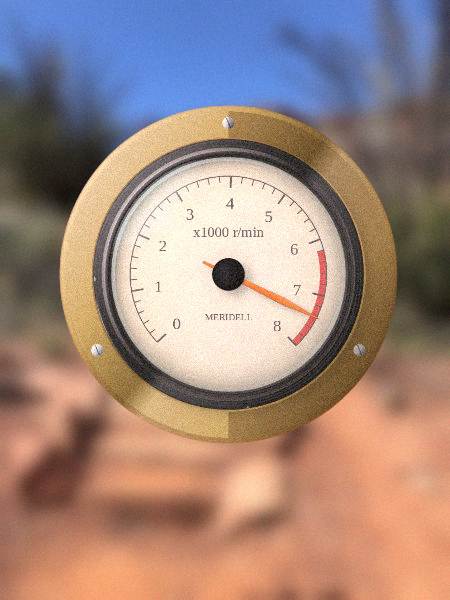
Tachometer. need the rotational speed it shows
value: 7400 rpm
